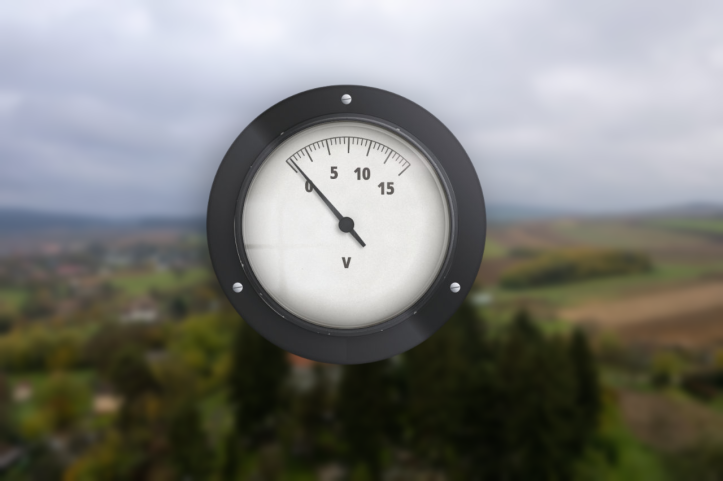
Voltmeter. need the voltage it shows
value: 0.5 V
